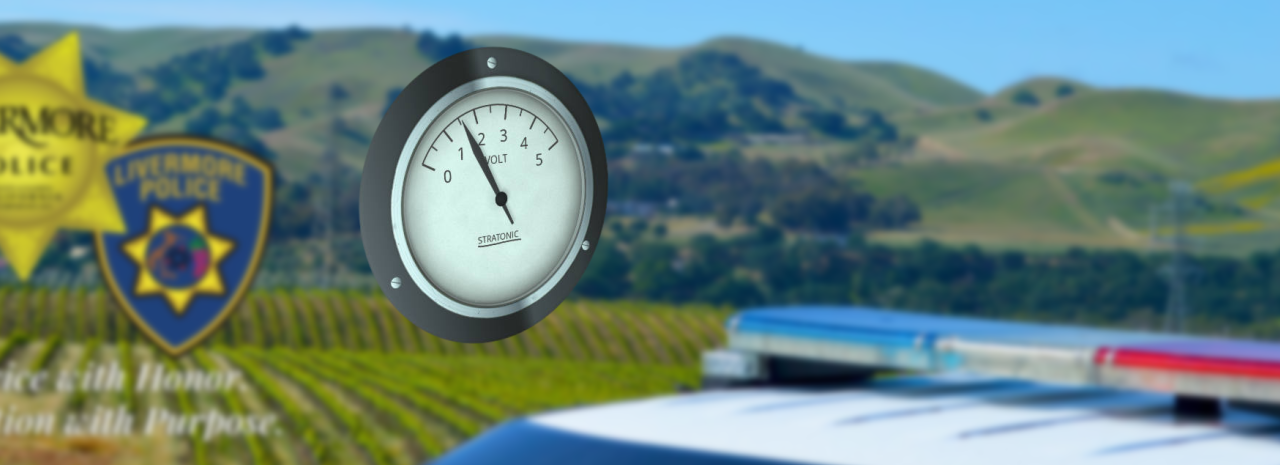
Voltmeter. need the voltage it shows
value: 1.5 V
